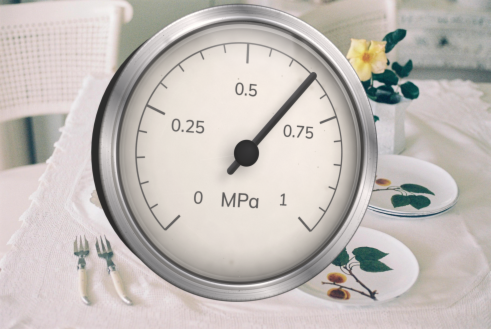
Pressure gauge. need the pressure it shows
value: 0.65 MPa
